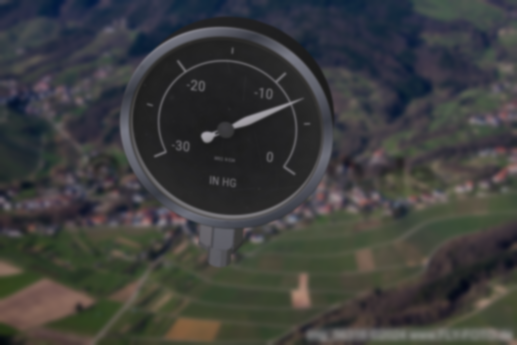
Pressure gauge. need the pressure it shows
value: -7.5 inHg
